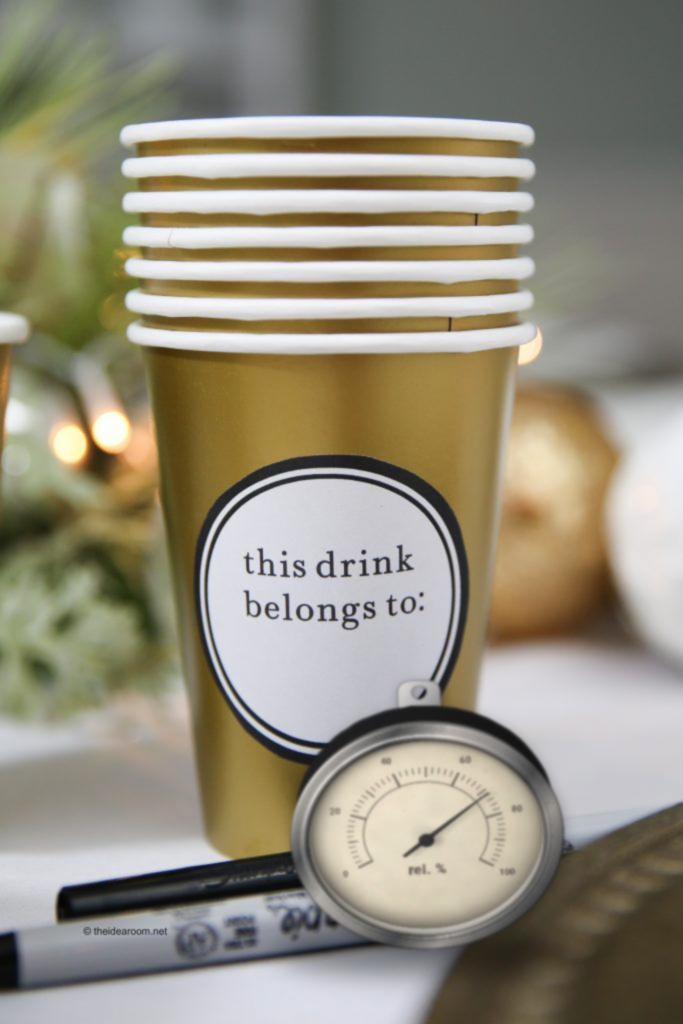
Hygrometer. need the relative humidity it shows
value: 70 %
